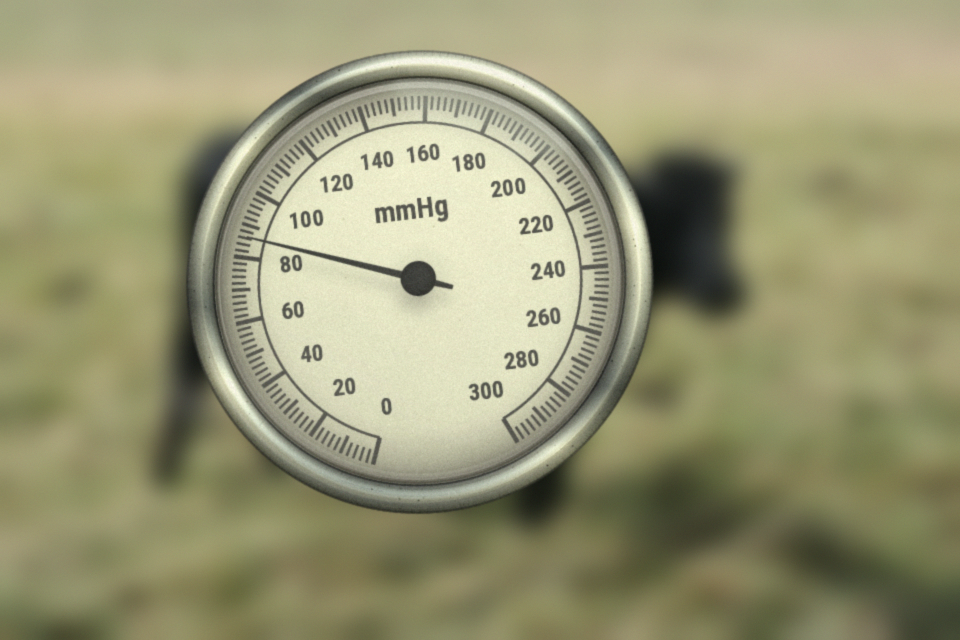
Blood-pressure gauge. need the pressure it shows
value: 86 mmHg
